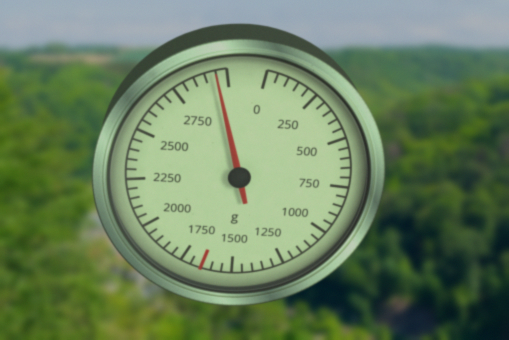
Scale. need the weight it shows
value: 2950 g
